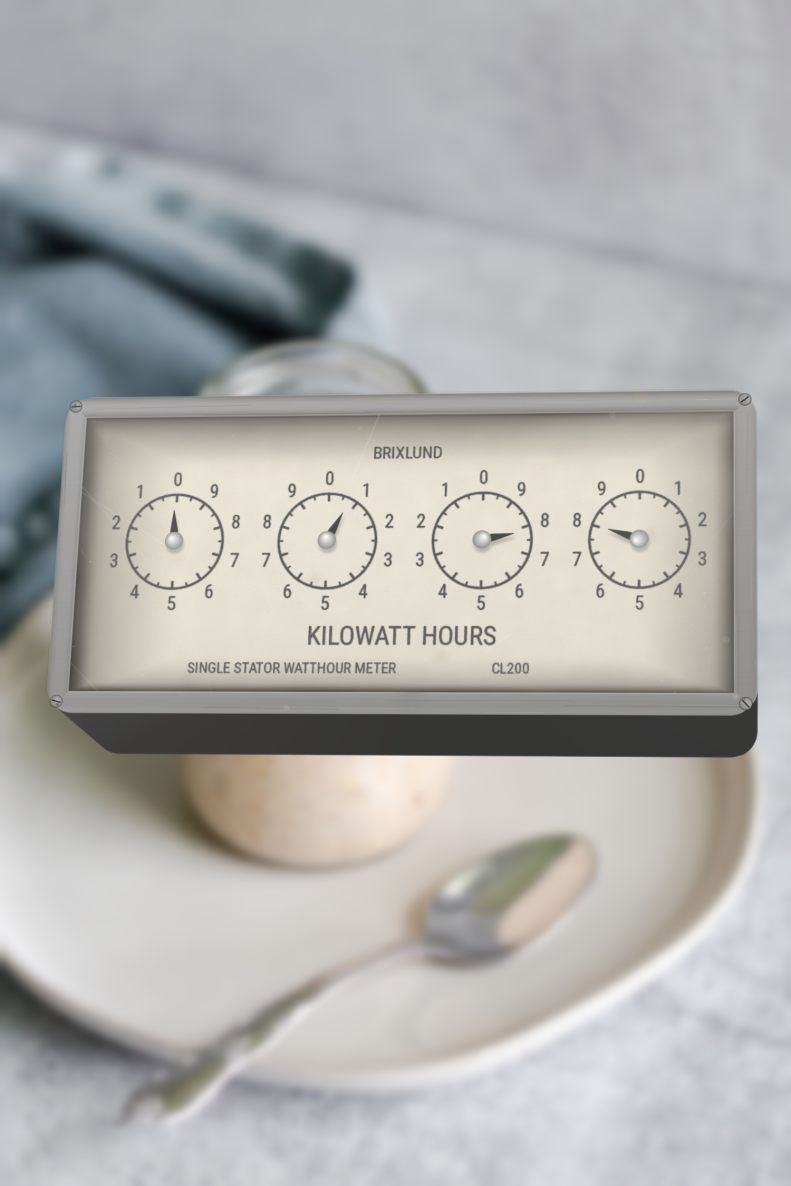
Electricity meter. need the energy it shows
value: 78 kWh
